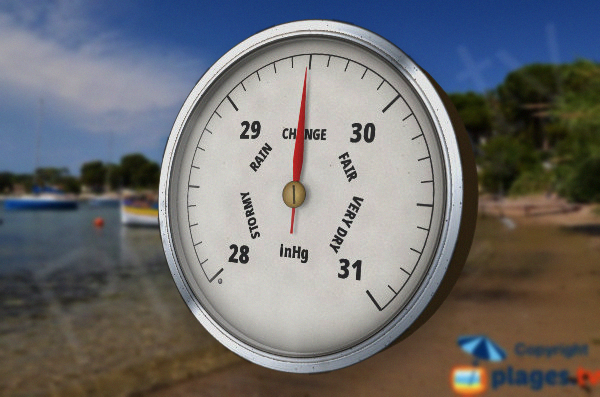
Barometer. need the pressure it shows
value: 29.5 inHg
